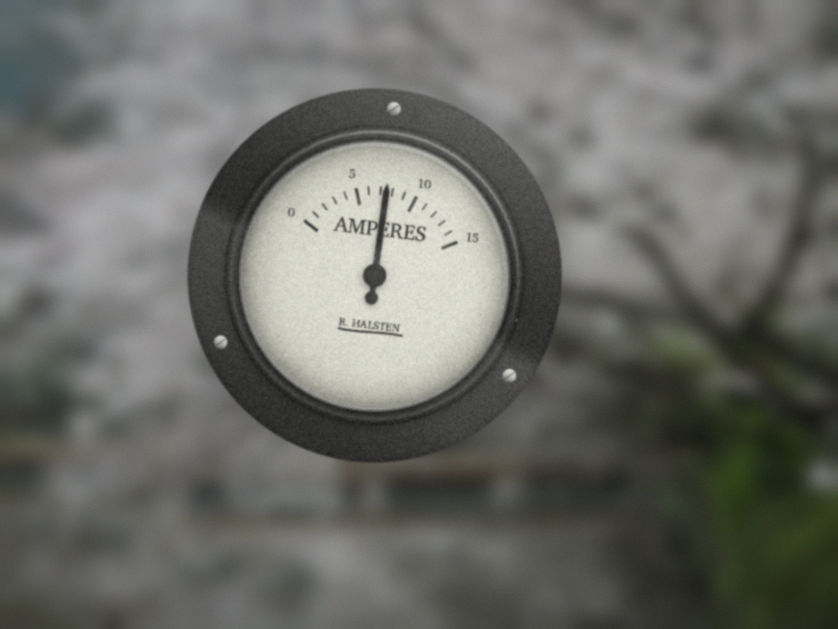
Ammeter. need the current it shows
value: 7.5 A
